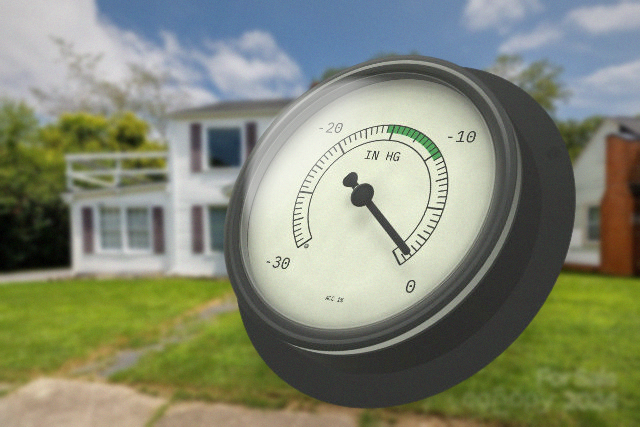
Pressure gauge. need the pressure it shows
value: -1 inHg
